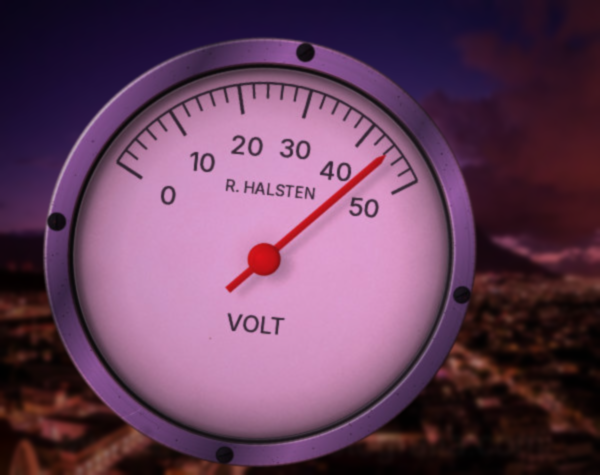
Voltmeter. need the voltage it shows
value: 44 V
